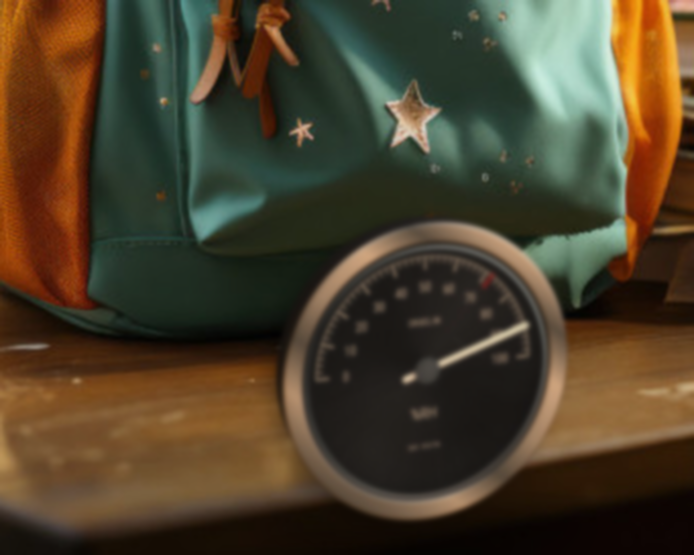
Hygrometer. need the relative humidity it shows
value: 90 %
